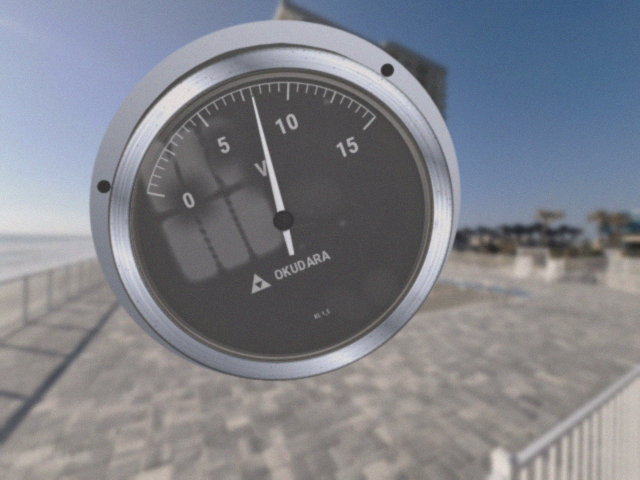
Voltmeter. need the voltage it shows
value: 8 V
